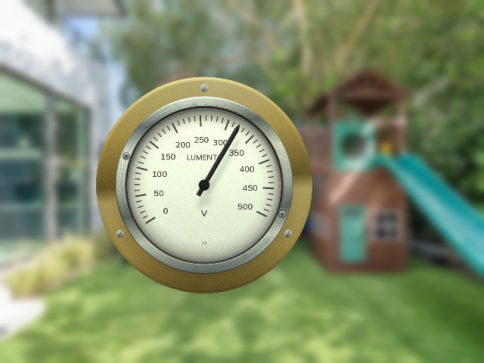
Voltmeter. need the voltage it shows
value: 320 V
